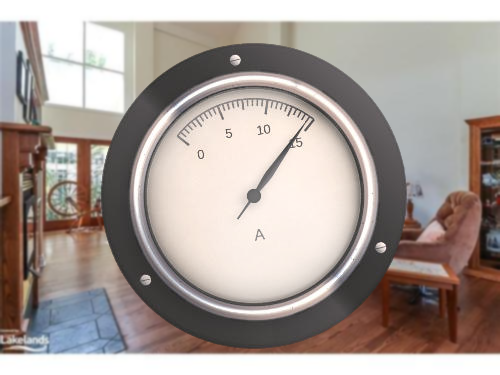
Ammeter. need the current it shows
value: 14.5 A
